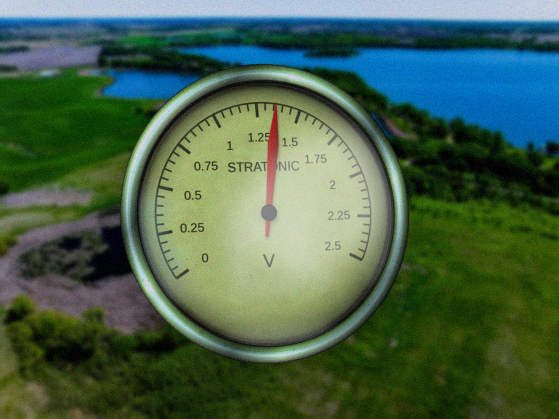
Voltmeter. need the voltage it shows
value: 1.35 V
